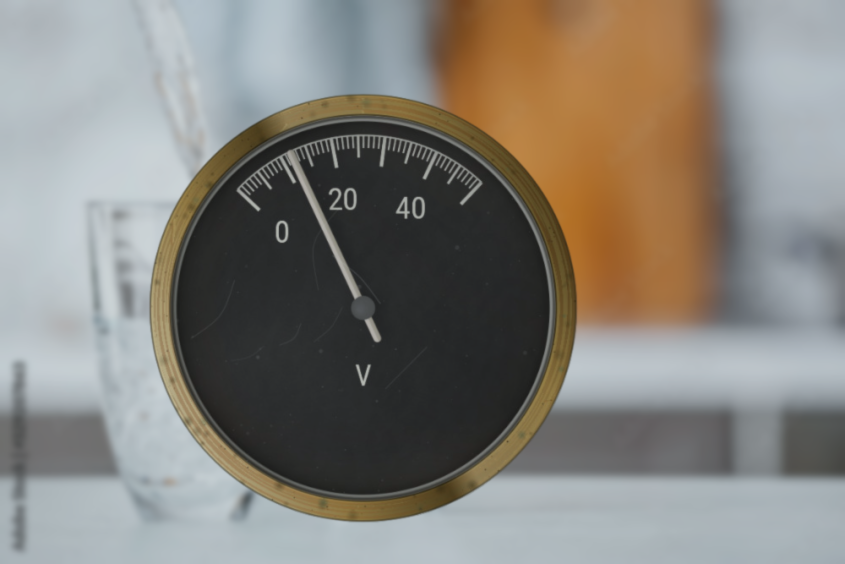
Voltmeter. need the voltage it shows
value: 12 V
